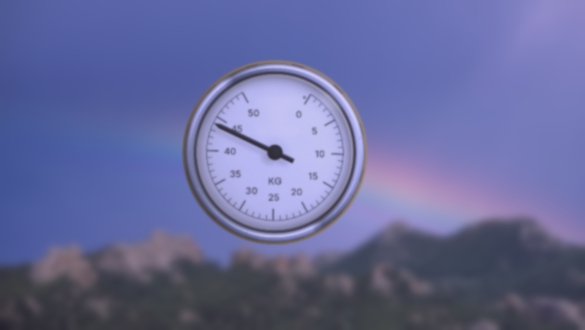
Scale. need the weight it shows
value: 44 kg
